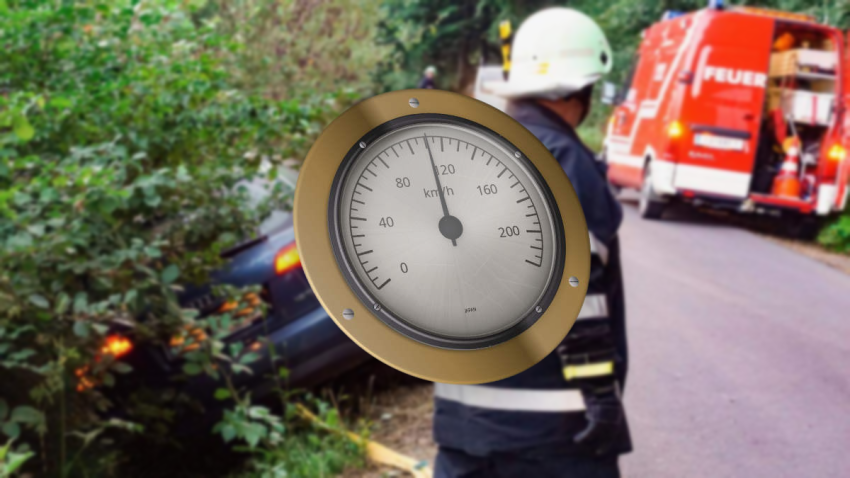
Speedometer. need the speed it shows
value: 110 km/h
